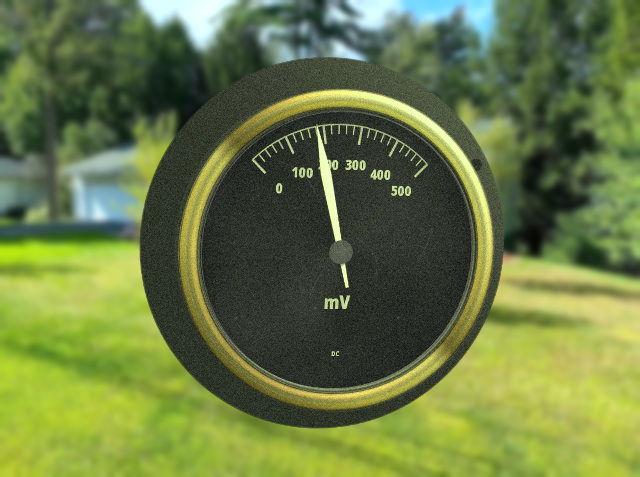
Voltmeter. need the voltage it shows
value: 180 mV
